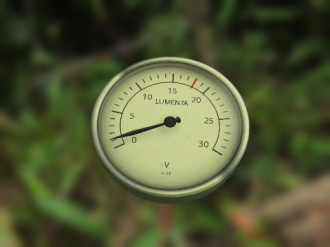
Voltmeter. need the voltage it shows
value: 1 V
